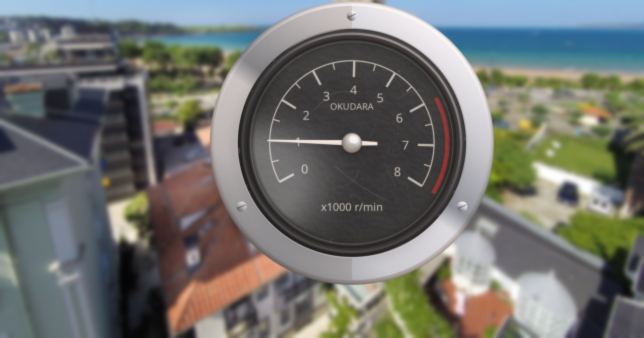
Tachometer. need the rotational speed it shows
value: 1000 rpm
